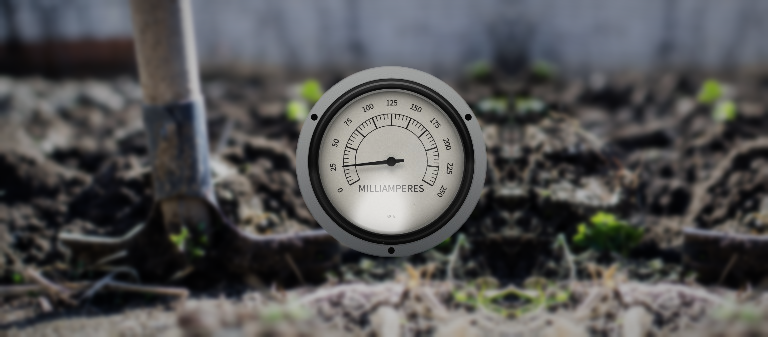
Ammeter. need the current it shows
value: 25 mA
